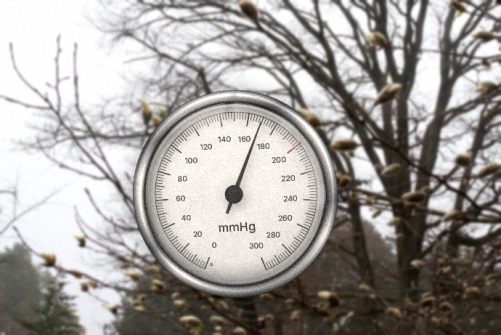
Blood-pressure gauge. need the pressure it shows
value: 170 mmHg
